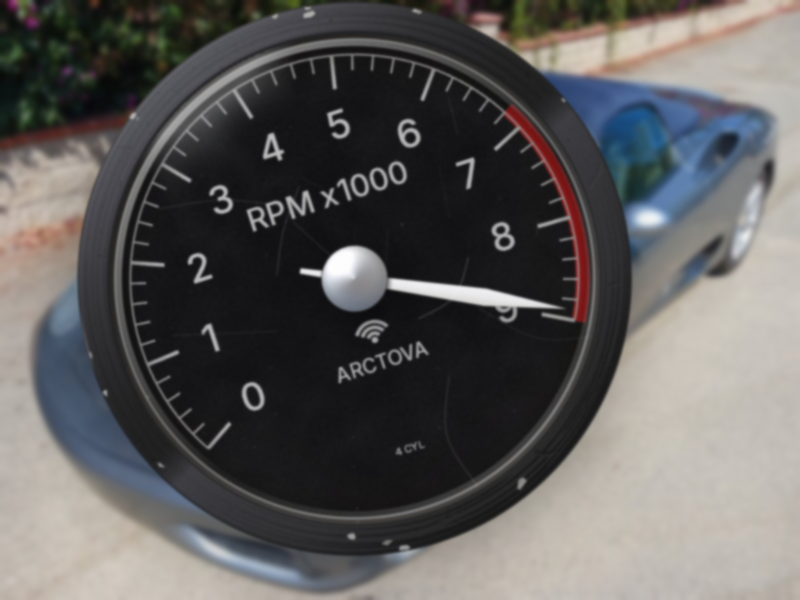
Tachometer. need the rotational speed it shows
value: 8900 rpm
